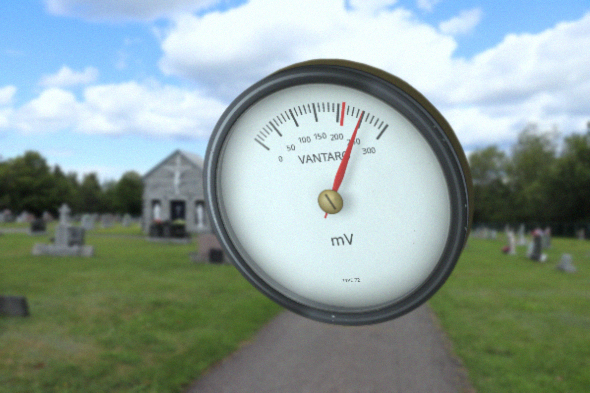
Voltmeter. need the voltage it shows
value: 250 mV
